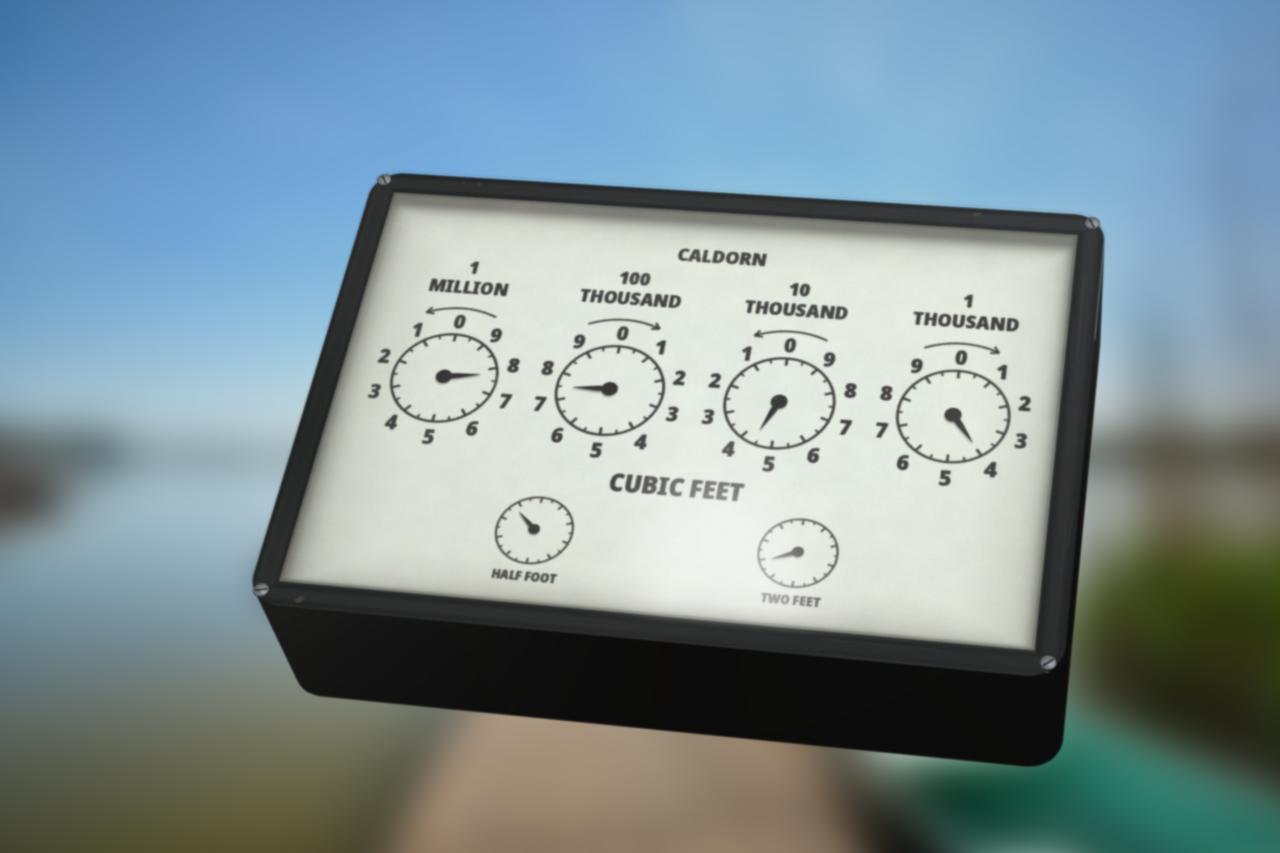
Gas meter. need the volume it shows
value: 774400 ft³
